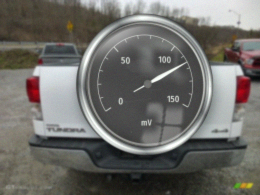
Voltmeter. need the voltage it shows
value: 115 mV
